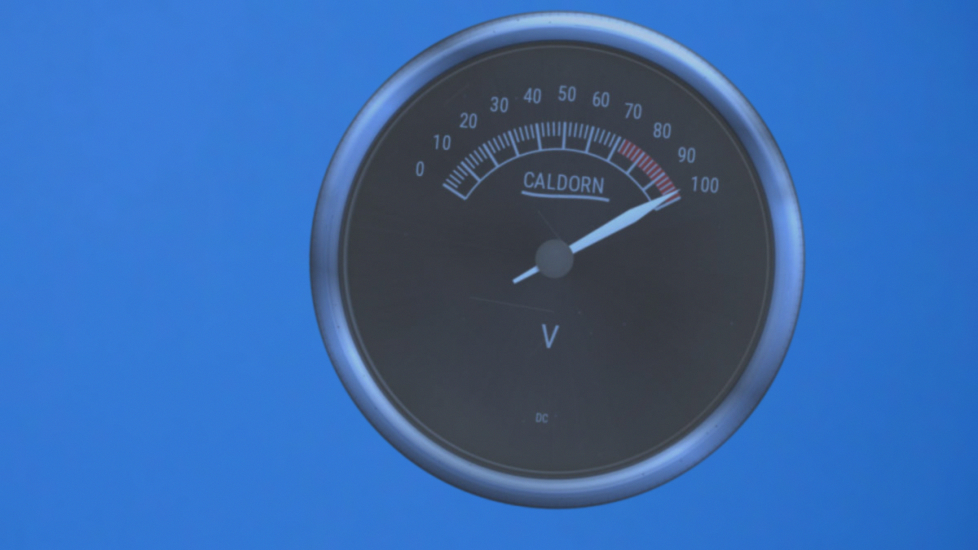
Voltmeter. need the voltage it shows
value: 98 V
